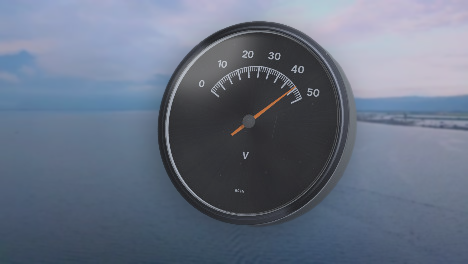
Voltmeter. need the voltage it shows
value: 45 V
